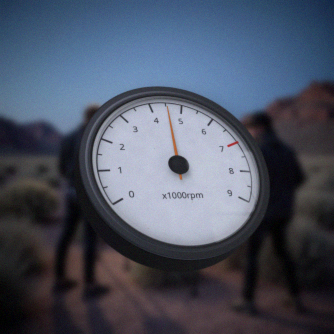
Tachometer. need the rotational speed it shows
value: 4500 rpm
